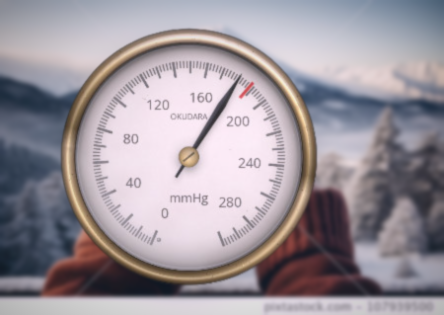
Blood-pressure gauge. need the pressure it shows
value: 180 mmHg
